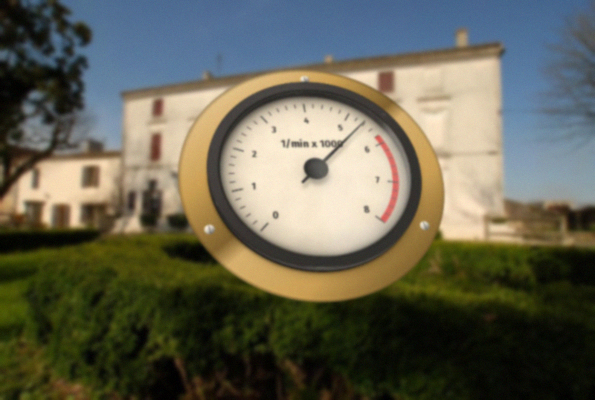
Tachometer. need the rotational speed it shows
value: 5400 rpm
